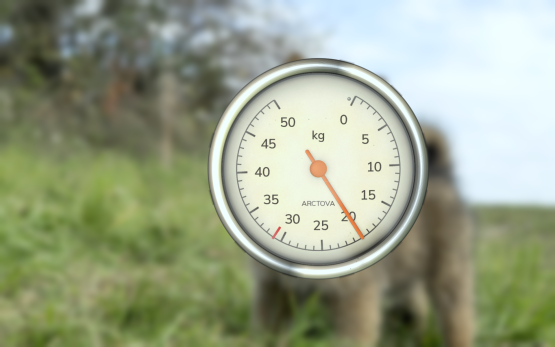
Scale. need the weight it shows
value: 20 kg
